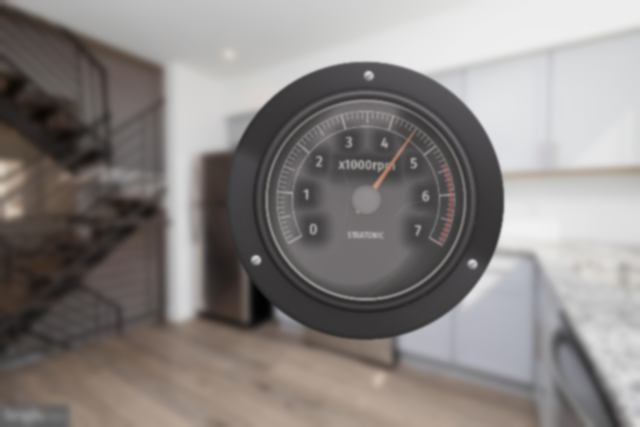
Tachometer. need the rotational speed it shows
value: 4500 rpm
